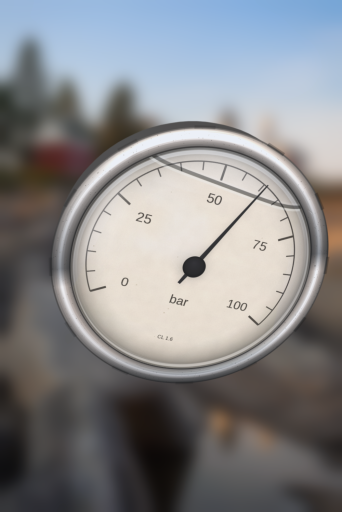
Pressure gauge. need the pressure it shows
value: 60 bar
